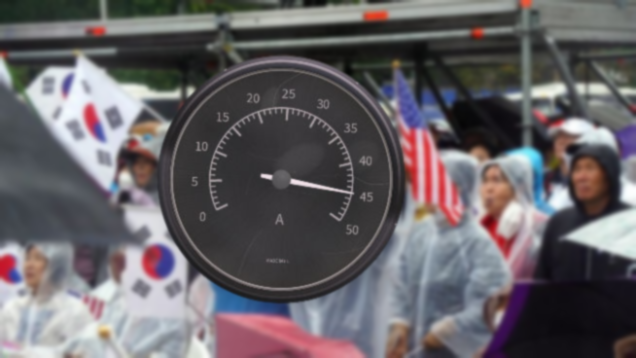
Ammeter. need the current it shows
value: 45 A
